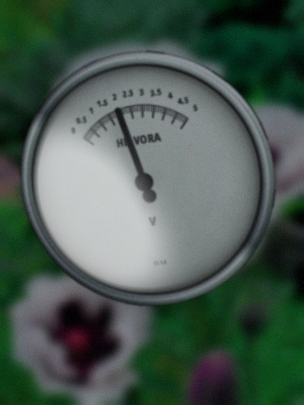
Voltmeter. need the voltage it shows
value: 2 V
